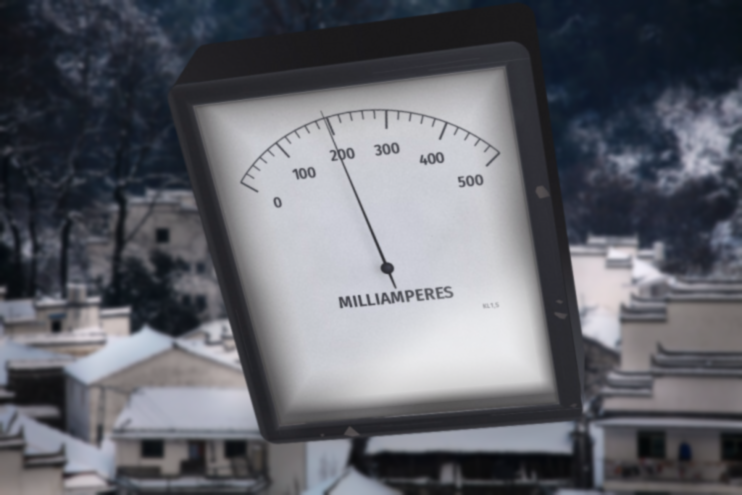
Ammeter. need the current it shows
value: 200 mA
